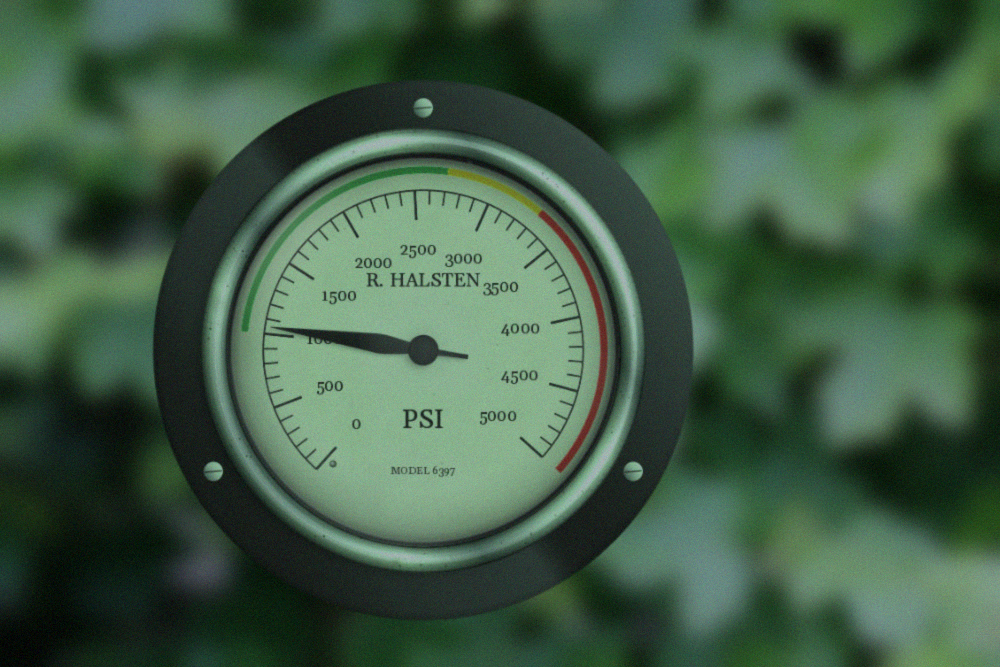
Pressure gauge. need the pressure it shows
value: 1050 psi
